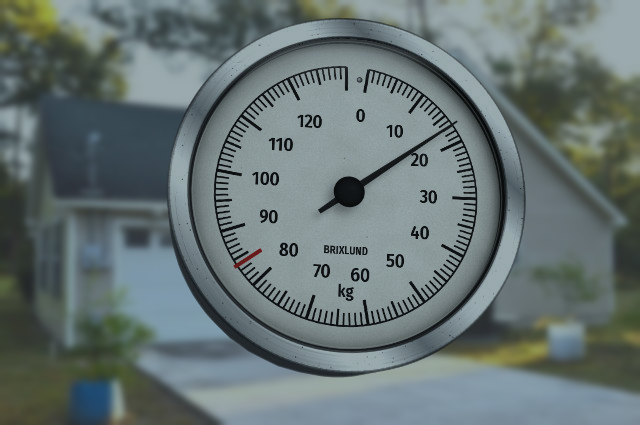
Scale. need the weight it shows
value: 17 kg
